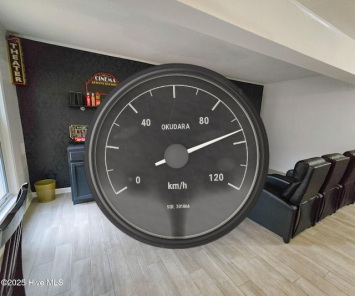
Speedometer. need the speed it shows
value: 95 km/h
